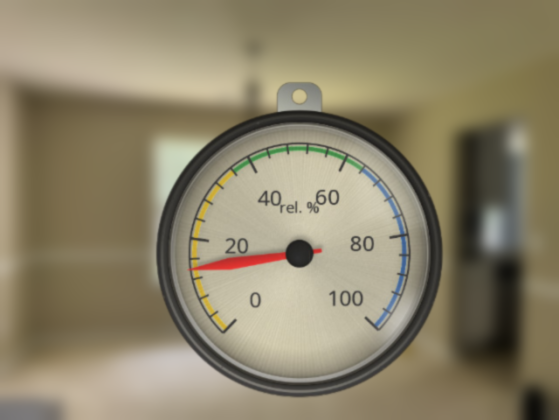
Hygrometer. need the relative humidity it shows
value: 14 %
